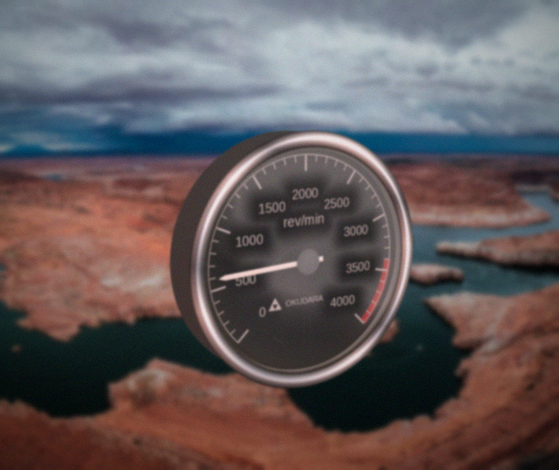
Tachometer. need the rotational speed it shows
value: 600 rpm
